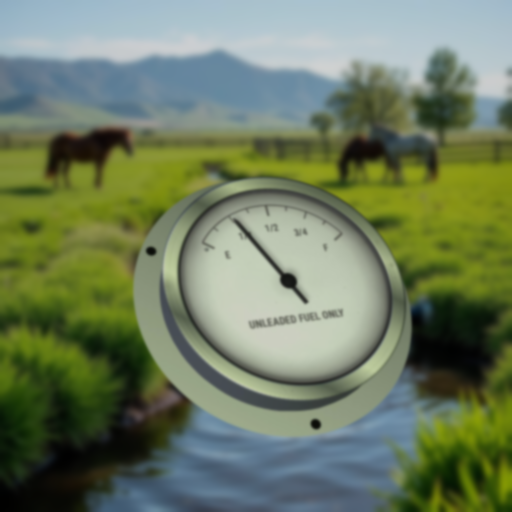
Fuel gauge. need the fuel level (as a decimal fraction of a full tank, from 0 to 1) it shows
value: 0.25
